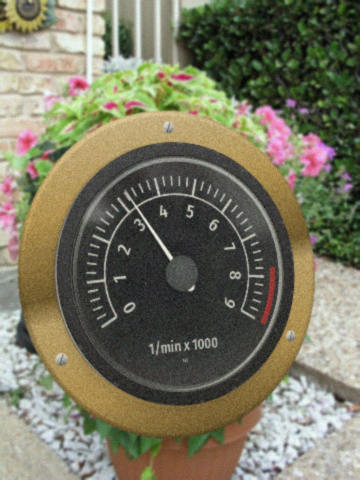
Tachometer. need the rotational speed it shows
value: 3200 rpm
